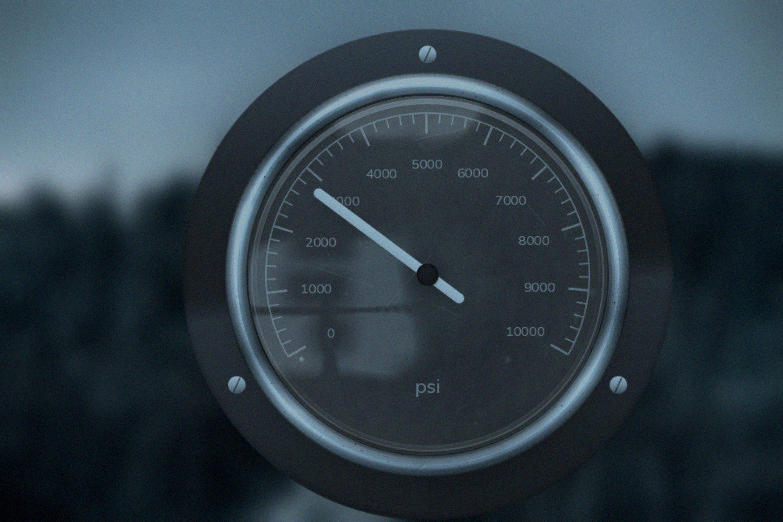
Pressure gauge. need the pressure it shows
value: 2800 psi
